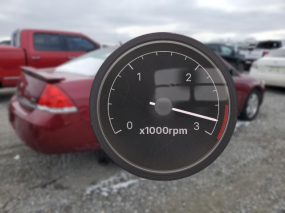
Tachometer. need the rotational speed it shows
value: 2800 rpm
